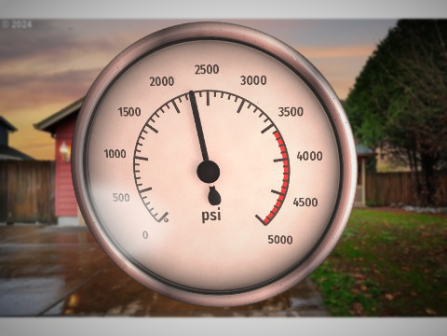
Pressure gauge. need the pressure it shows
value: 2300 psi
